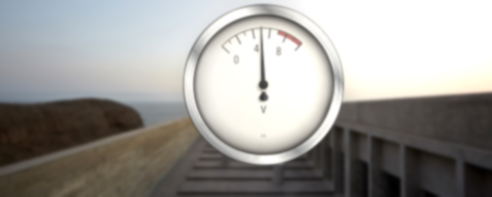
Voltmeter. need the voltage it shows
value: 5 V
